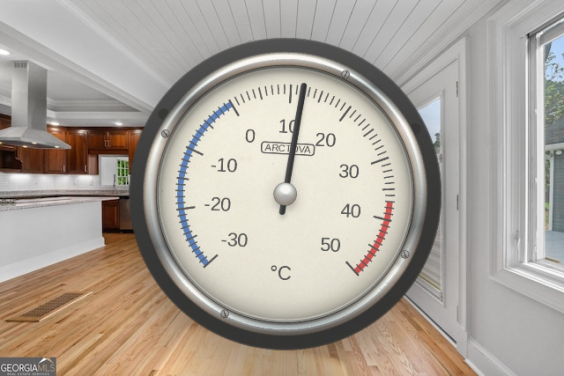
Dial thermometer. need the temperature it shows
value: 12 °C
